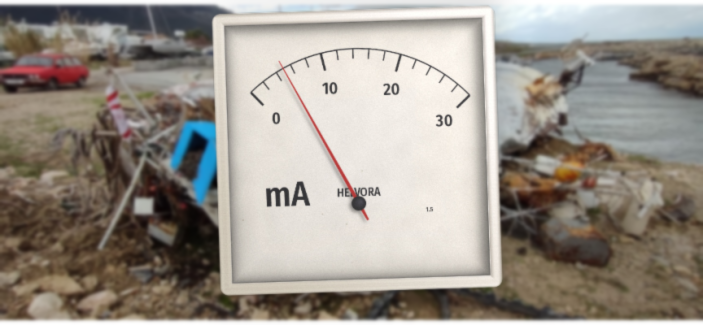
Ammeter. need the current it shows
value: 5 mA
